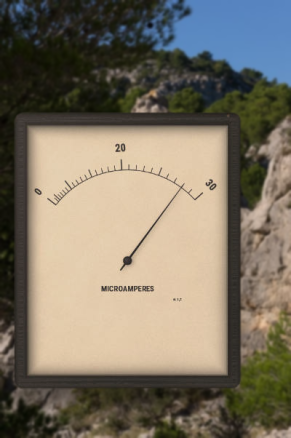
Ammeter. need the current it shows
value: 28 µA
